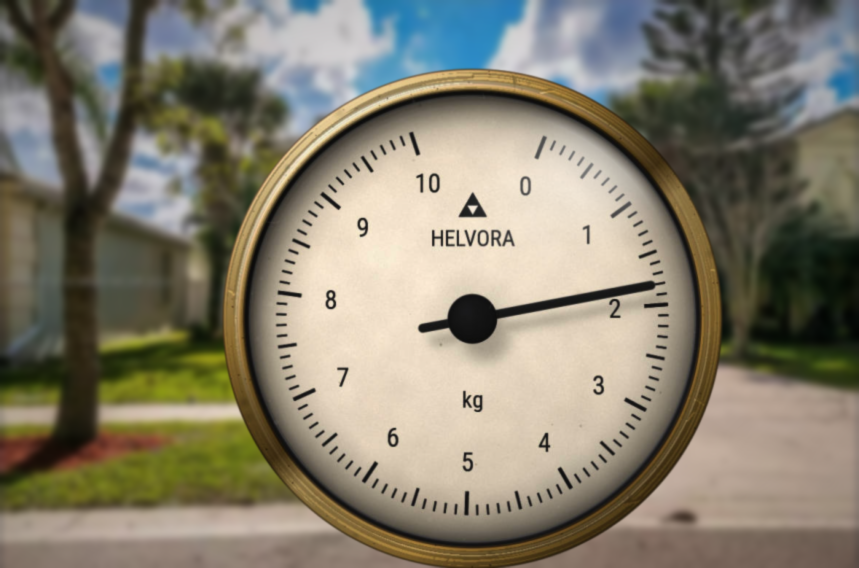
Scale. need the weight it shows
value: 1.8 kg
